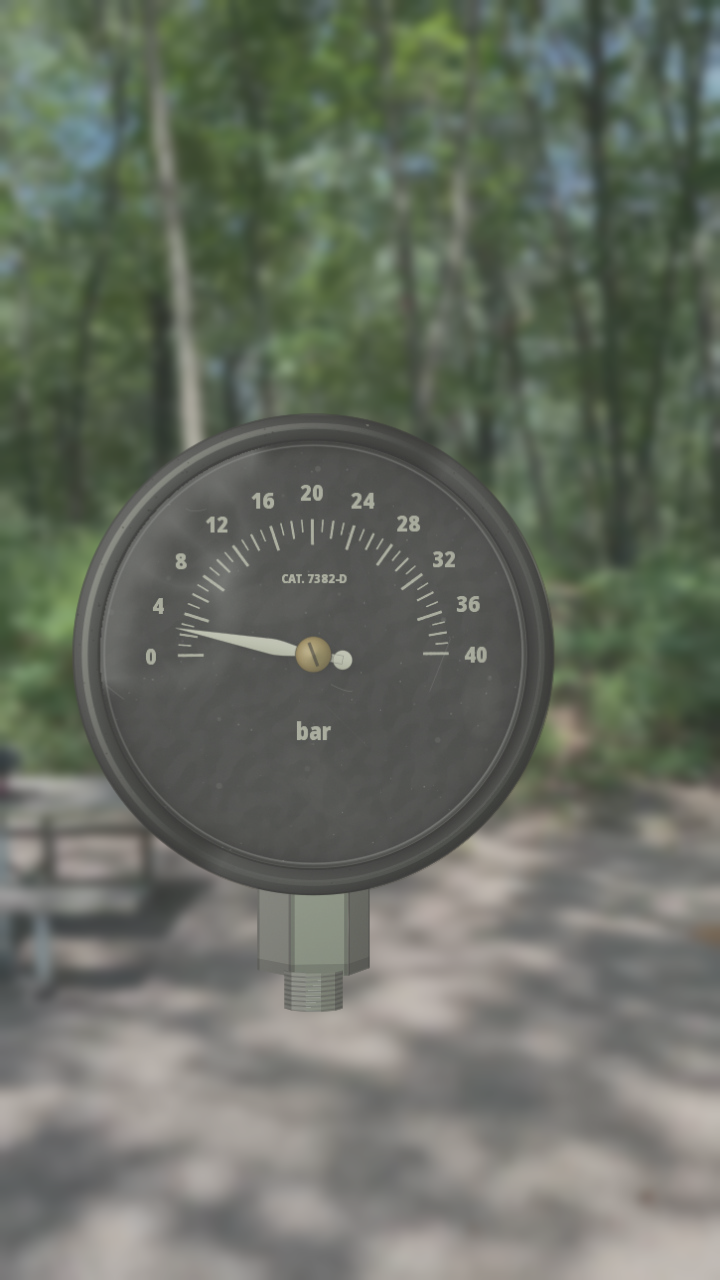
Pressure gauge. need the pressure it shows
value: 2.5 bar
